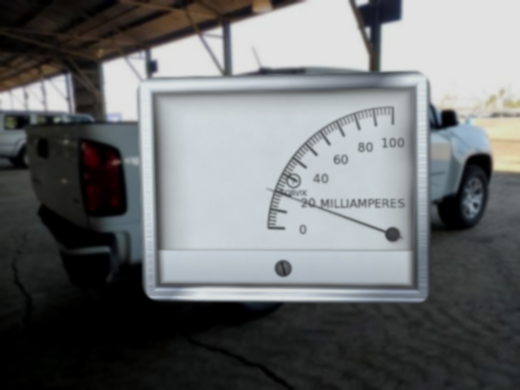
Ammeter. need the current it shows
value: 20 mA
